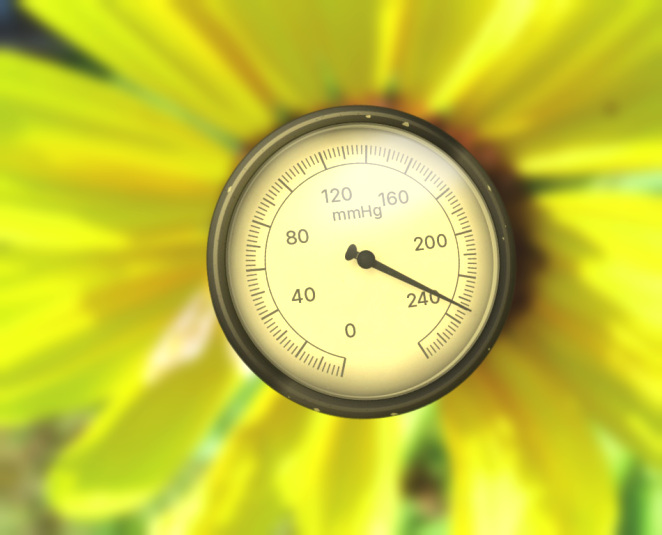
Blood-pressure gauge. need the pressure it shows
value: 234 mmHg
